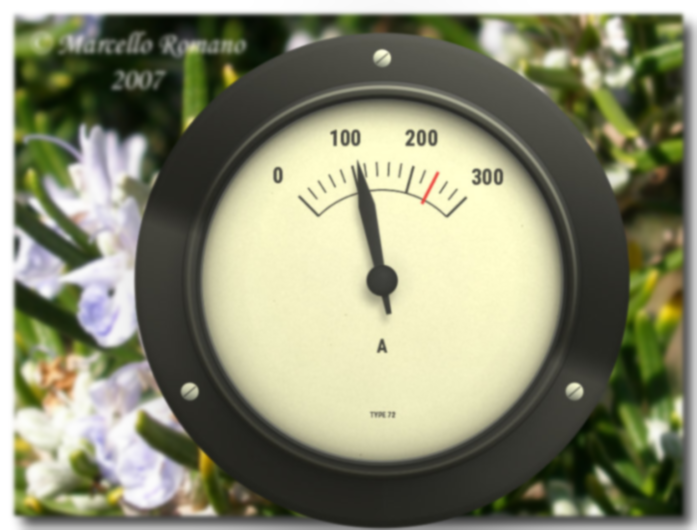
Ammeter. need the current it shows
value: 110 A
